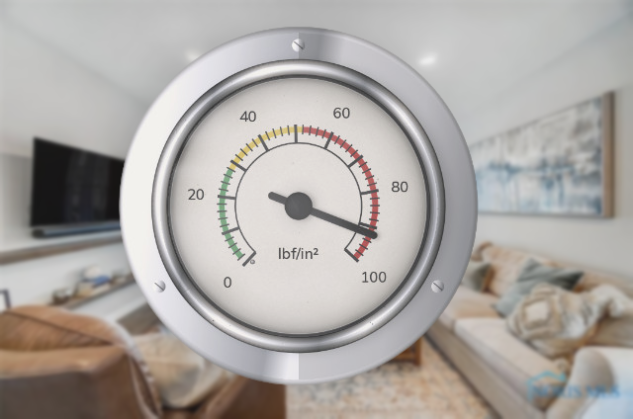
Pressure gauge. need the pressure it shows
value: 92 psi
